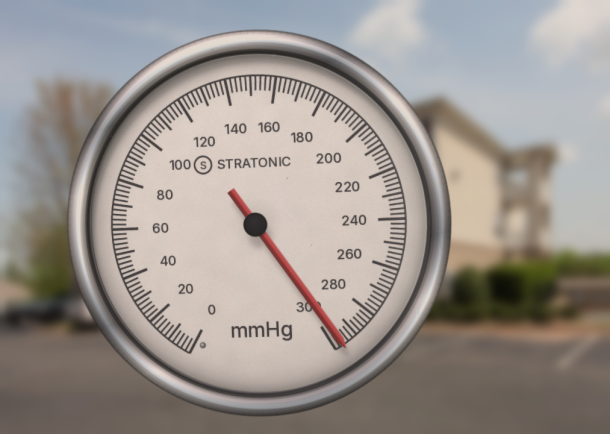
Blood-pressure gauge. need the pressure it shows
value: 296 mmHg
